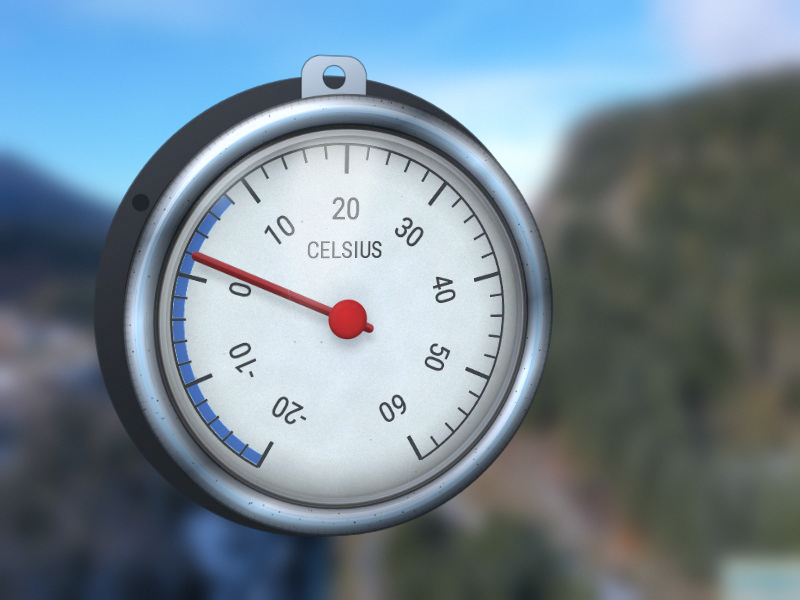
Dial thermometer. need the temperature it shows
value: 2 °C
